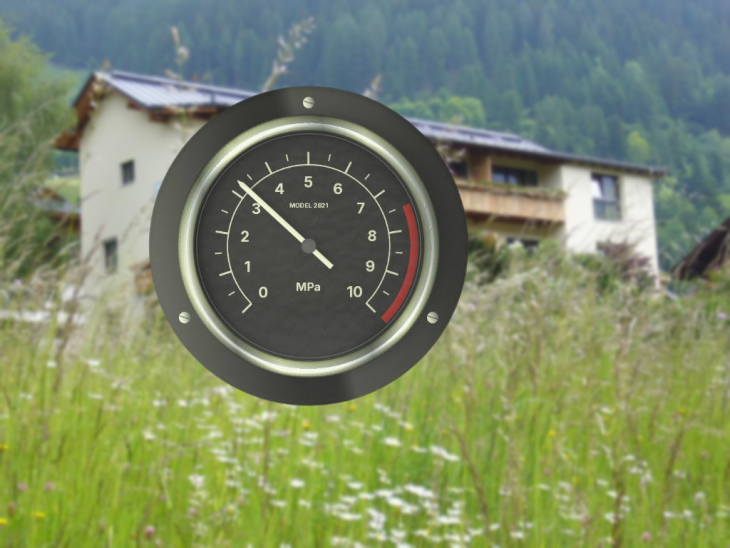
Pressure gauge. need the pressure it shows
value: 3.25 MPa
